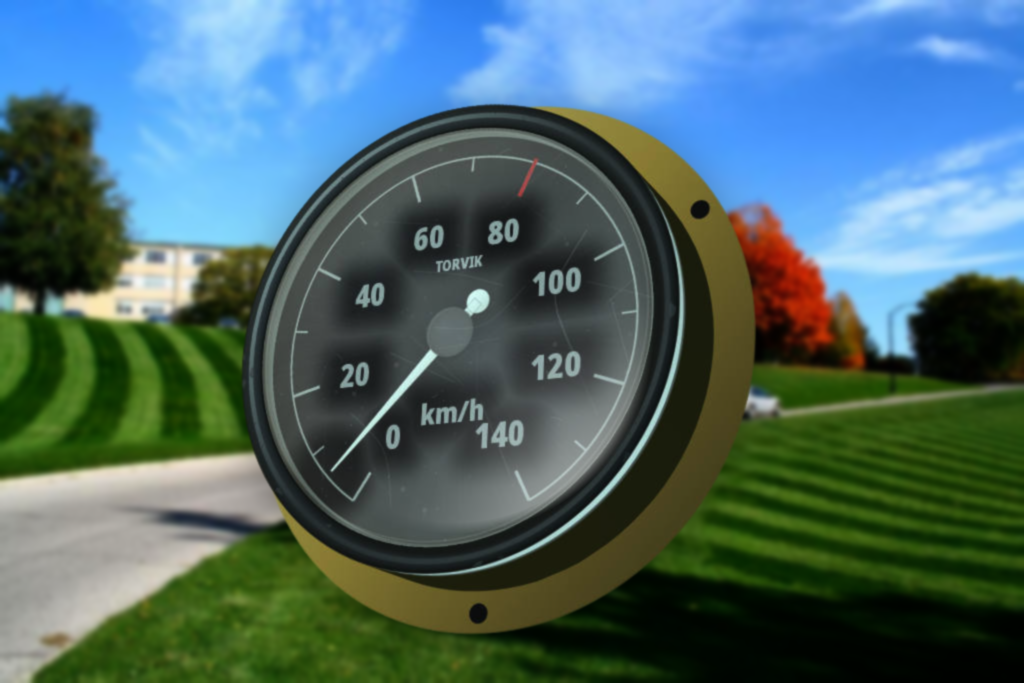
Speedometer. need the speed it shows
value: 5 km/h
